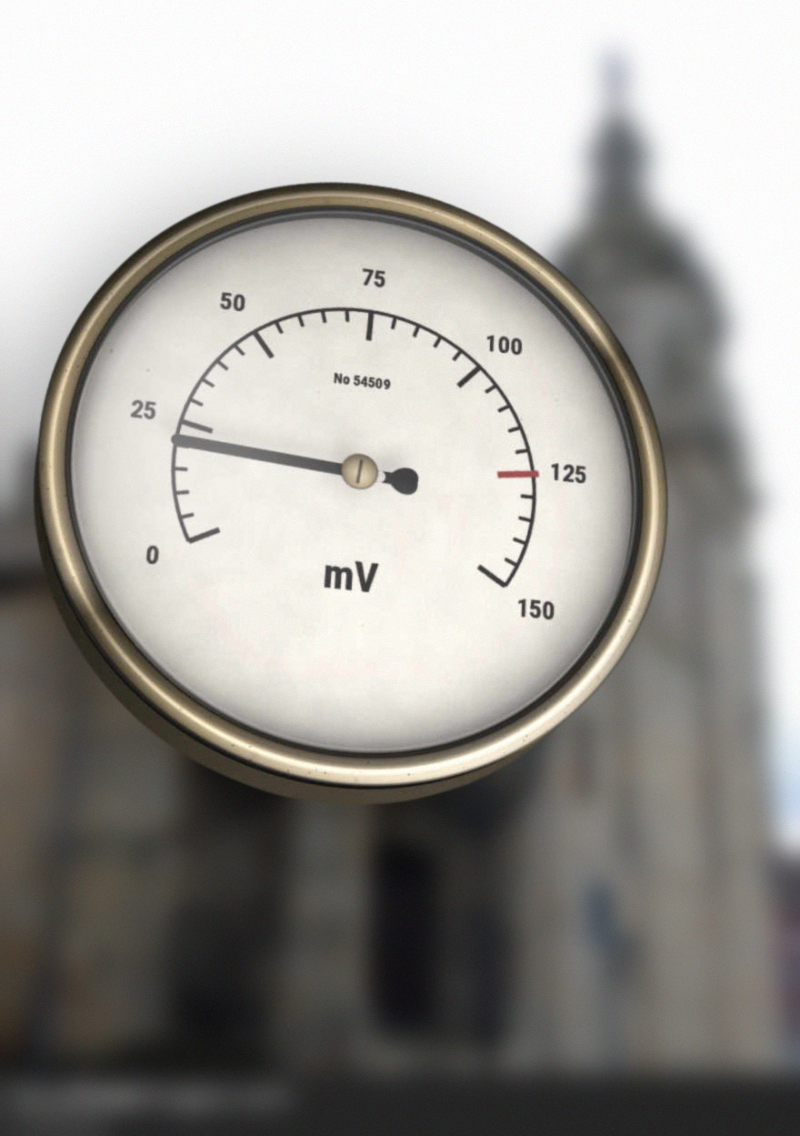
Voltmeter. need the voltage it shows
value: 20 mV
